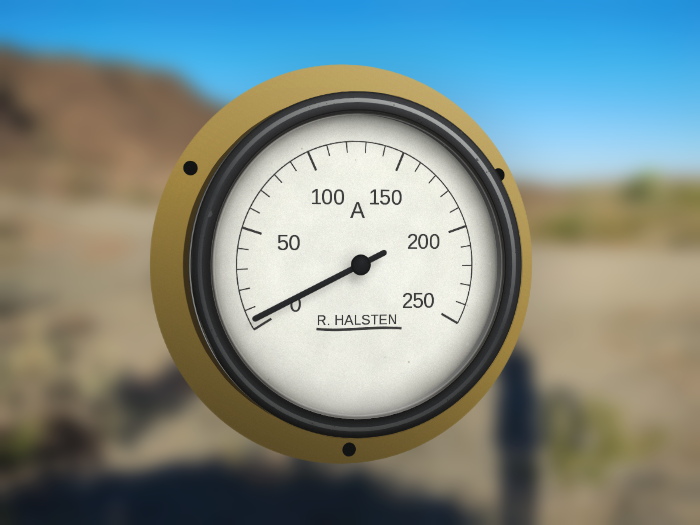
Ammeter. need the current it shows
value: 5 A
